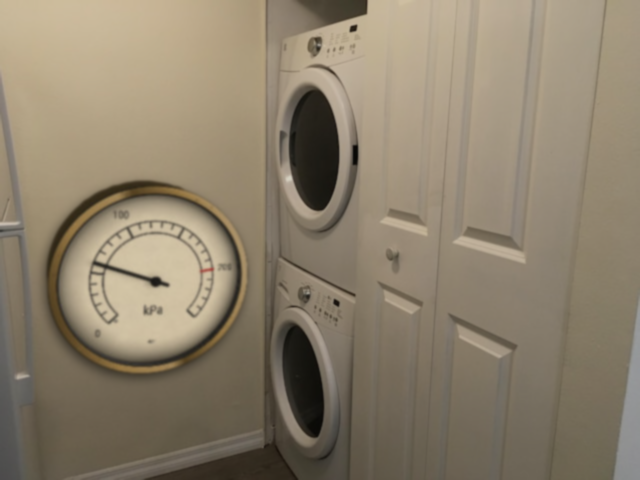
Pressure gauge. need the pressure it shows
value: 60 kPa
